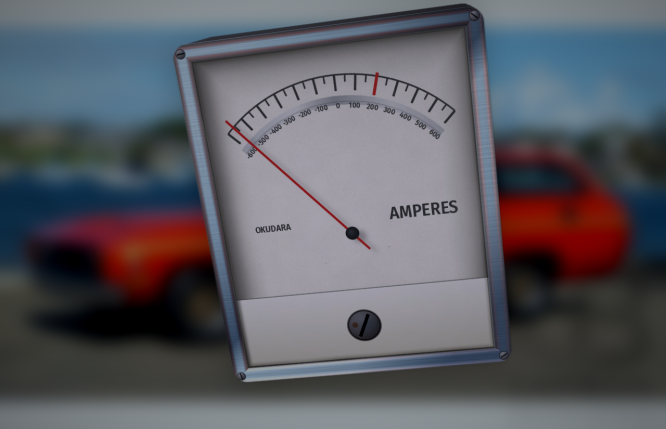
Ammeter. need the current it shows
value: -550 A
